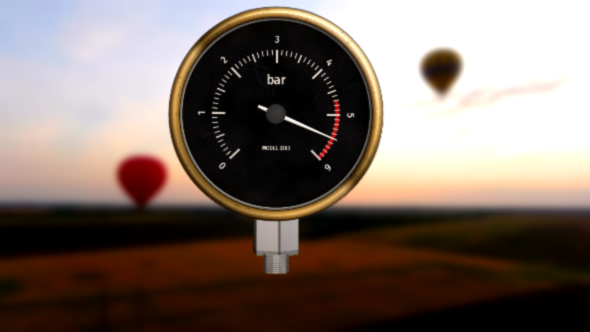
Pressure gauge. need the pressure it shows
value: 5.5 bar
